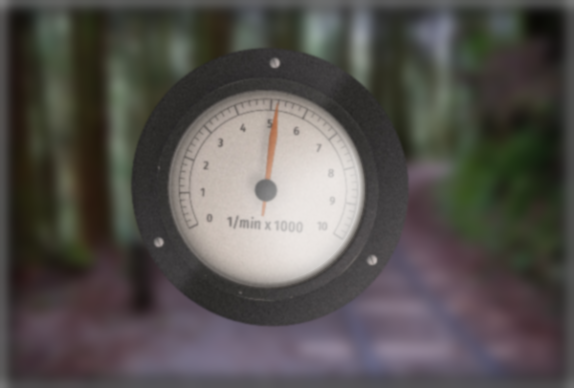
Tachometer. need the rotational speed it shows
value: 5200 rpm
